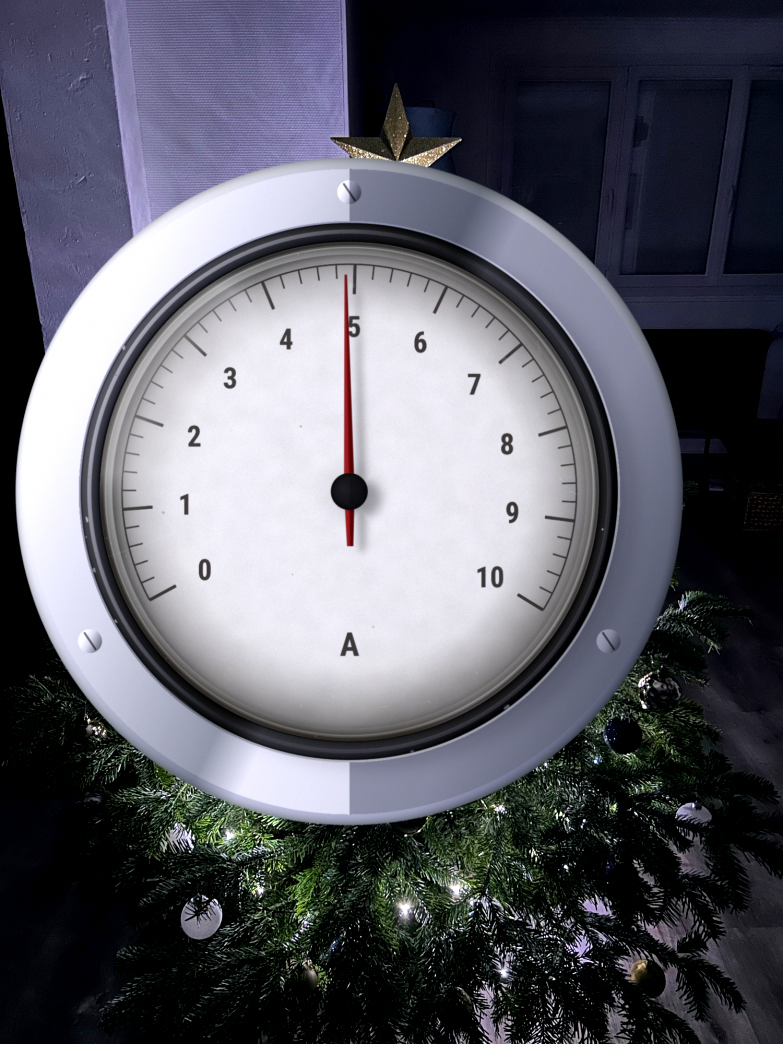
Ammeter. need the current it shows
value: 4.9 A
